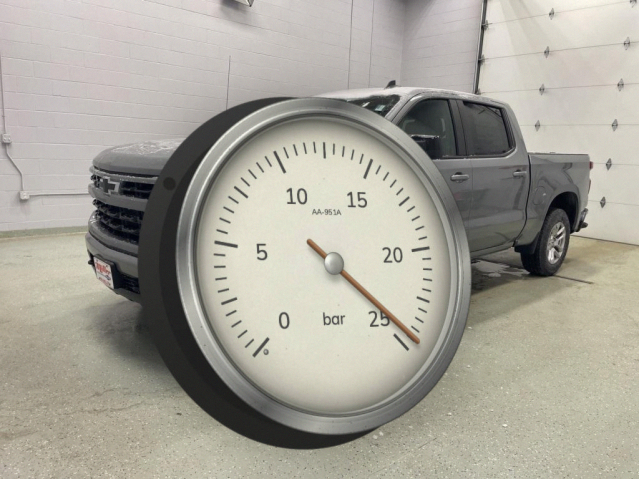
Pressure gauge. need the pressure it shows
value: 24.5 bar
